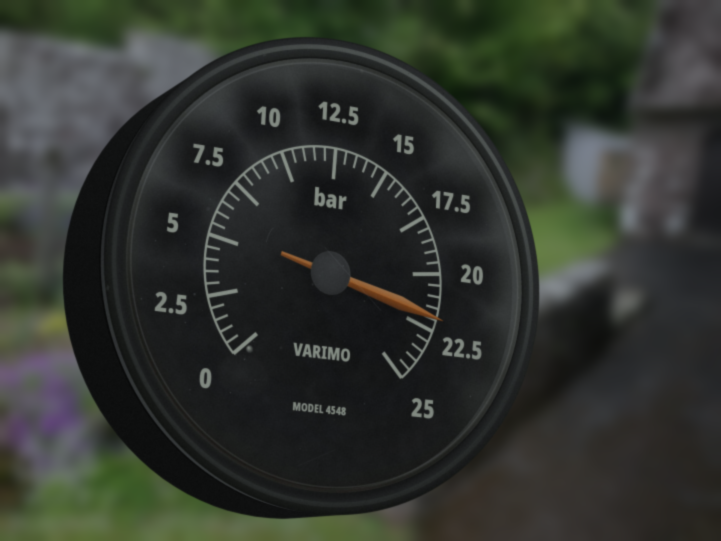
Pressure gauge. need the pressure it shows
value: 22 bar
